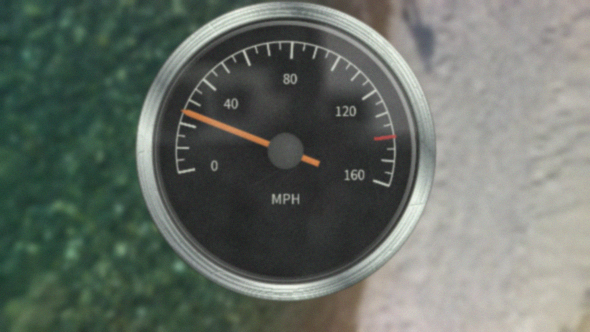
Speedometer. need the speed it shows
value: 25 mph
